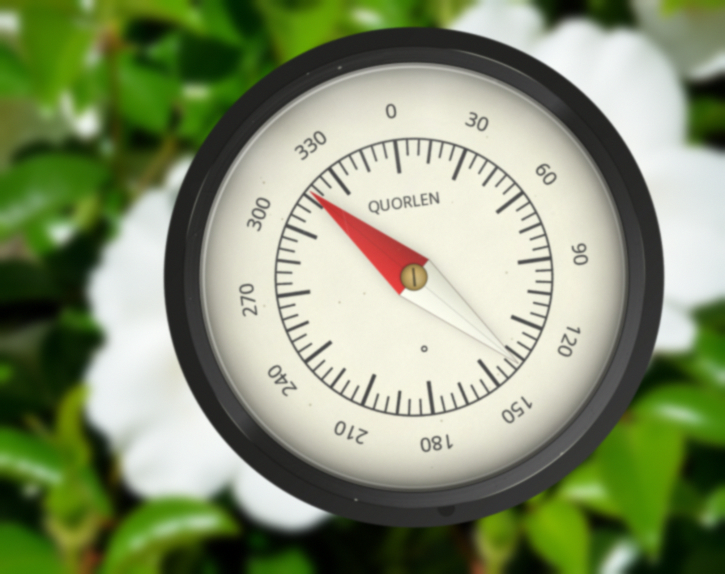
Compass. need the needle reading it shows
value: 317.5 °
